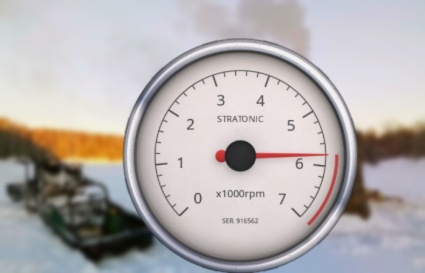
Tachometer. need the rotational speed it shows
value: 5800 rpm
